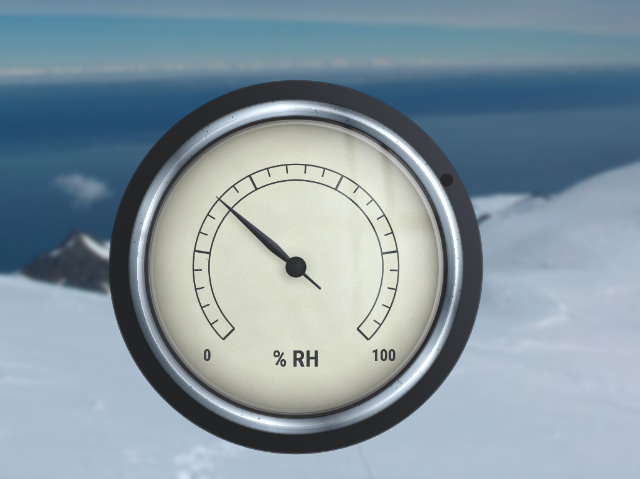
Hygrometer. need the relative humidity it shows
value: 32 %
